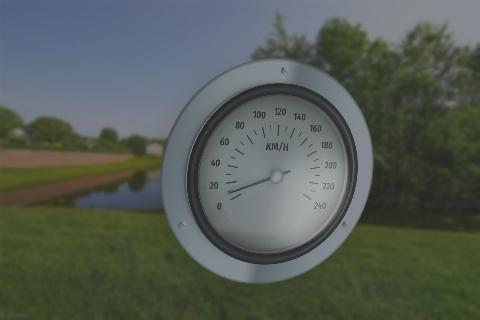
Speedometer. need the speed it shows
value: 10 km/h
